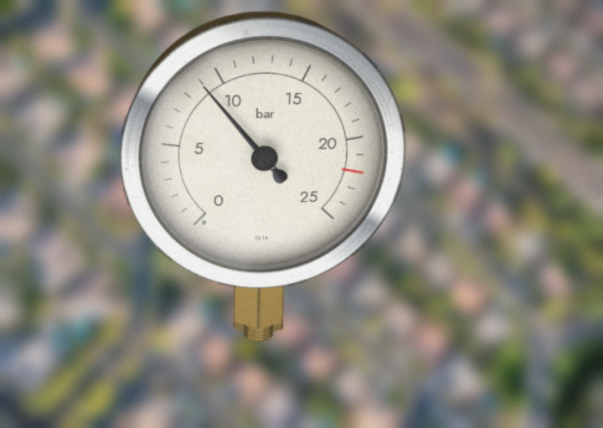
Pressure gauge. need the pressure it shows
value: 9 bar
